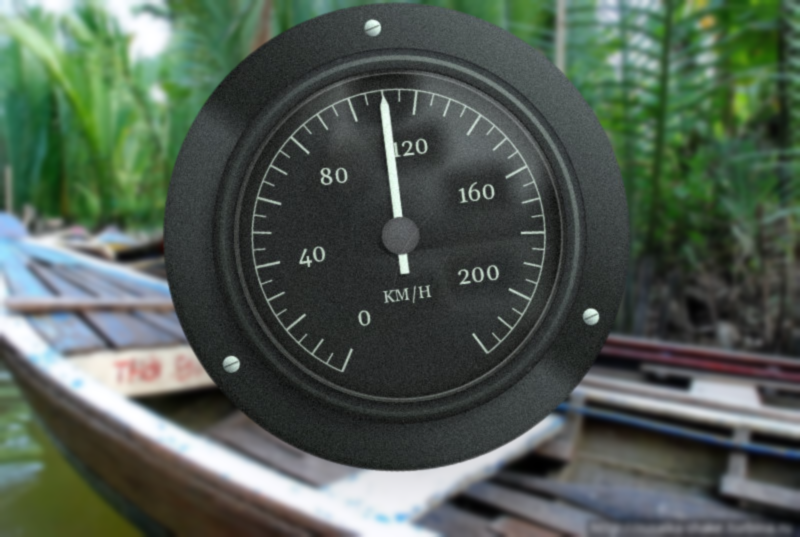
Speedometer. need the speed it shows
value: 110 km/h
